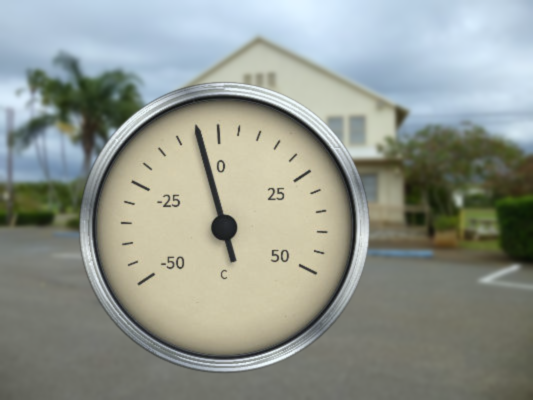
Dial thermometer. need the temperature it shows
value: -5 °C
